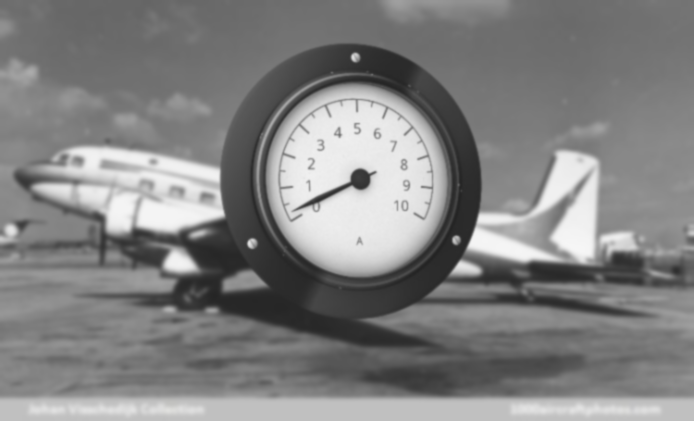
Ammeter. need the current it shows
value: 0.25 A
